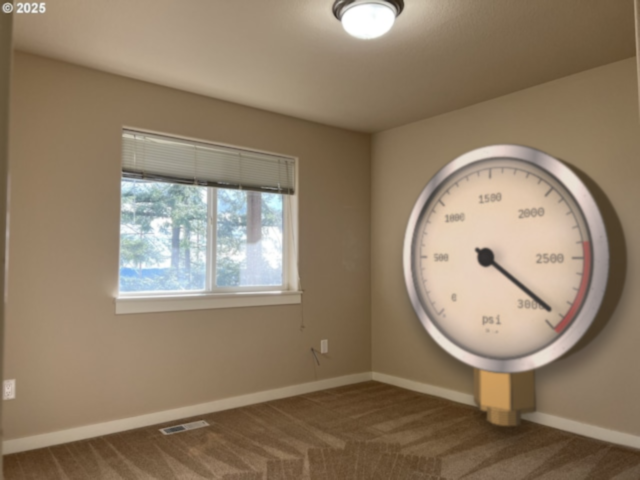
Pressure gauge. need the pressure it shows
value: 2900 psi
